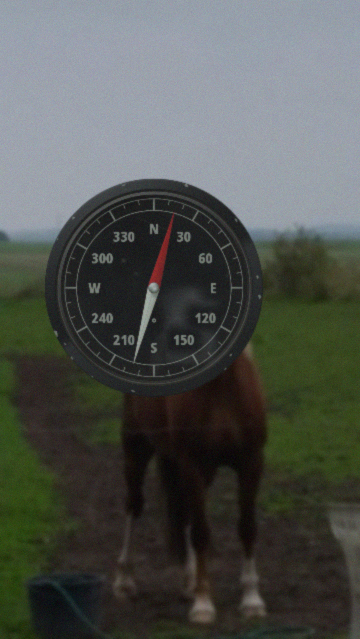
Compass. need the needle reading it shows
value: 15 °
